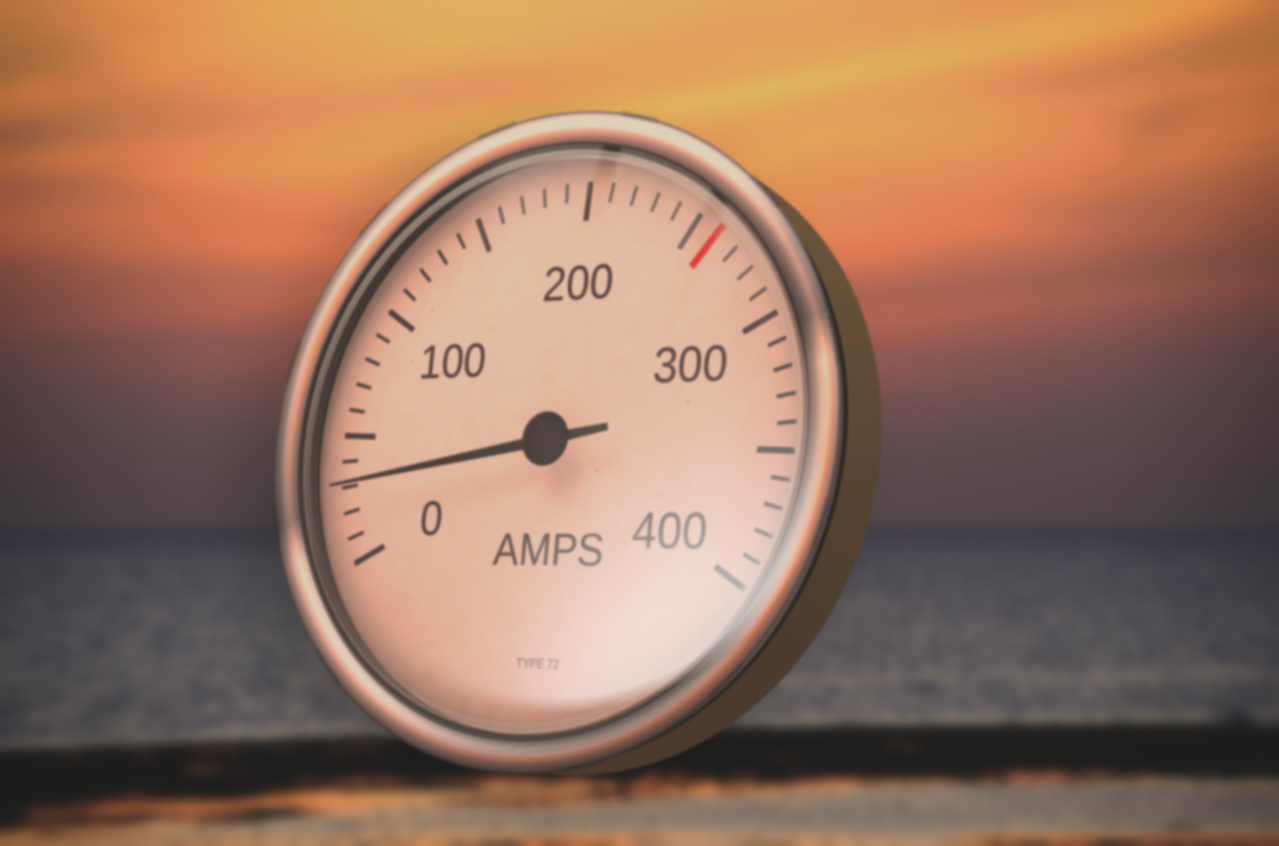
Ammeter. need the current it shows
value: 30 A
